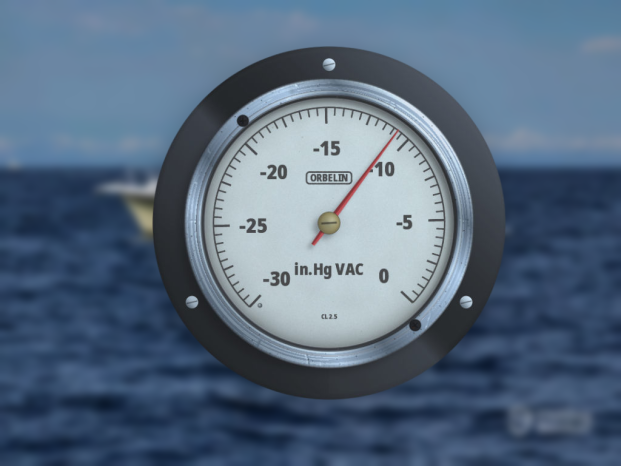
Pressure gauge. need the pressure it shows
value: -10.75 inHg
